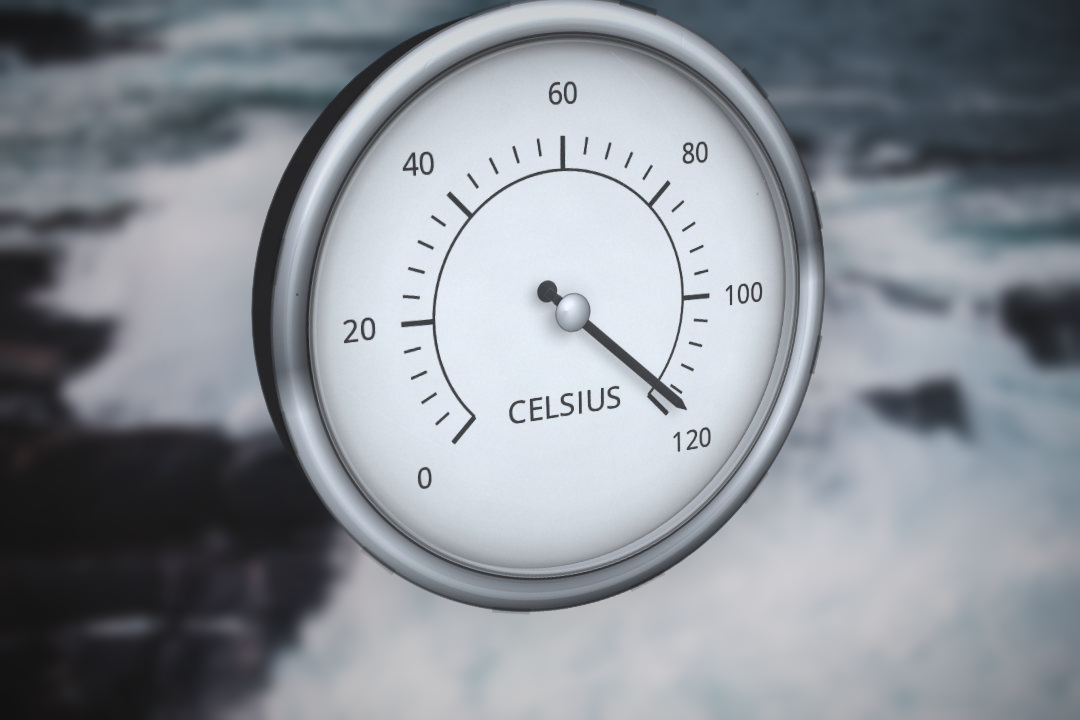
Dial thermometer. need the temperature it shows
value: 118 °C
